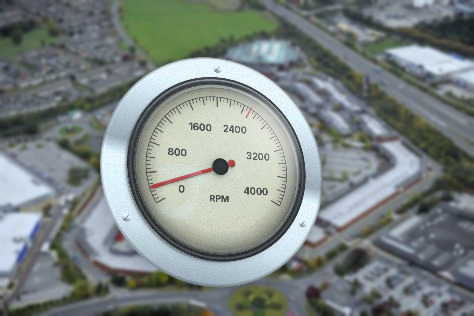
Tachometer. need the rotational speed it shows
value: 200 rpm
